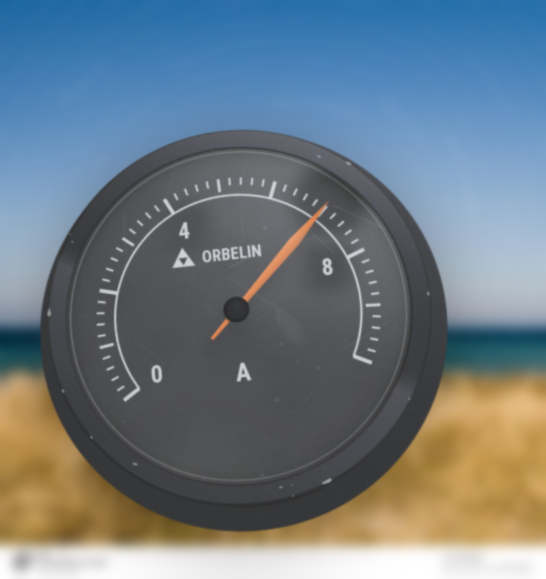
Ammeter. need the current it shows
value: 7 A
